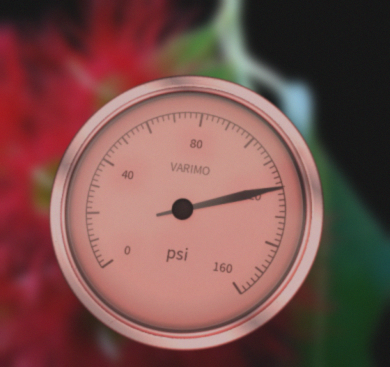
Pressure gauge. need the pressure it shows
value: 120 psi
